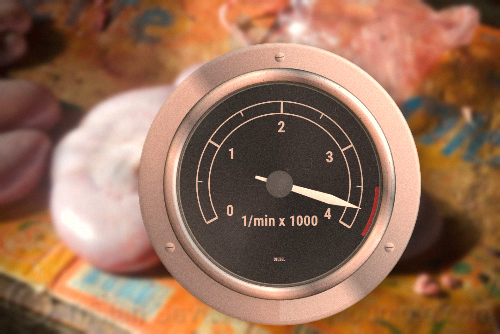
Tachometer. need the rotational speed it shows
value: 3750 rpm
